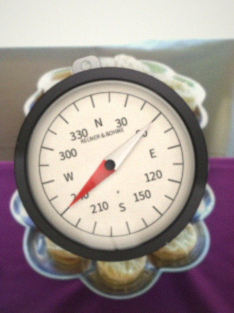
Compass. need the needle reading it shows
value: 240 °
